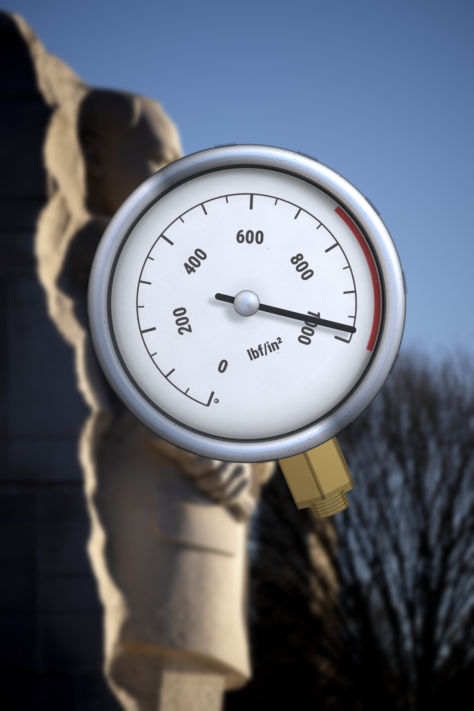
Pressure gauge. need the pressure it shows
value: 975 psi
